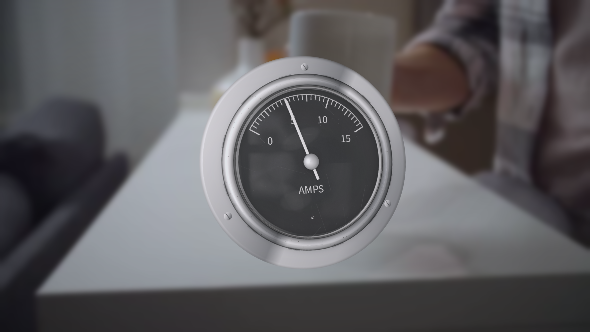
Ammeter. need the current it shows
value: 5 A
